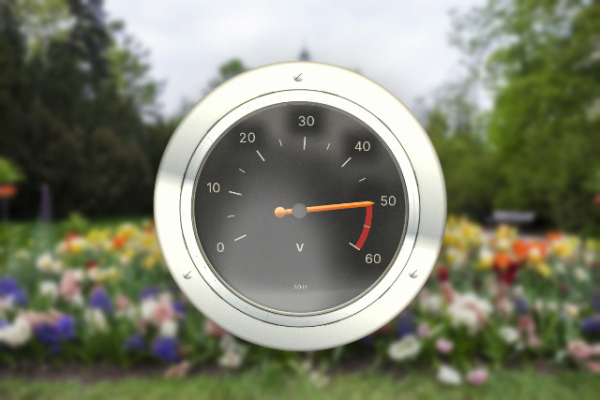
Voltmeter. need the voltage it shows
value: 50 V
